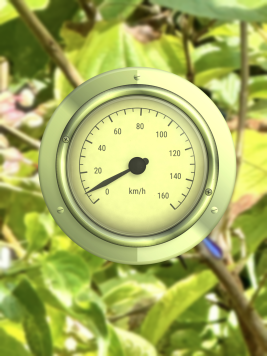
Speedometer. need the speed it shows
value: 7.5 km/h
